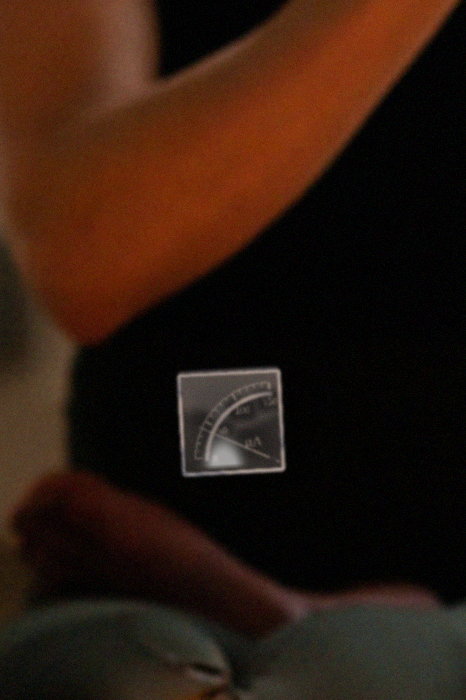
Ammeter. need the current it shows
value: 40 µA
